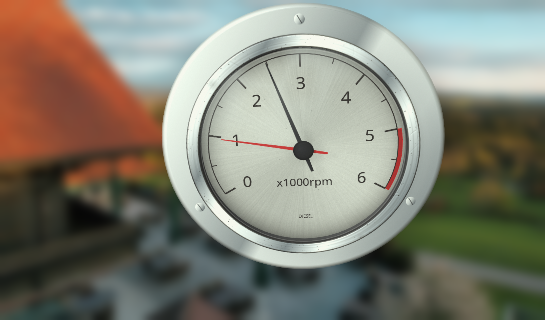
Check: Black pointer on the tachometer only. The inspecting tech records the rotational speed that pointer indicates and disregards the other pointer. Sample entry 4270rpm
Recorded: 2500rpm
